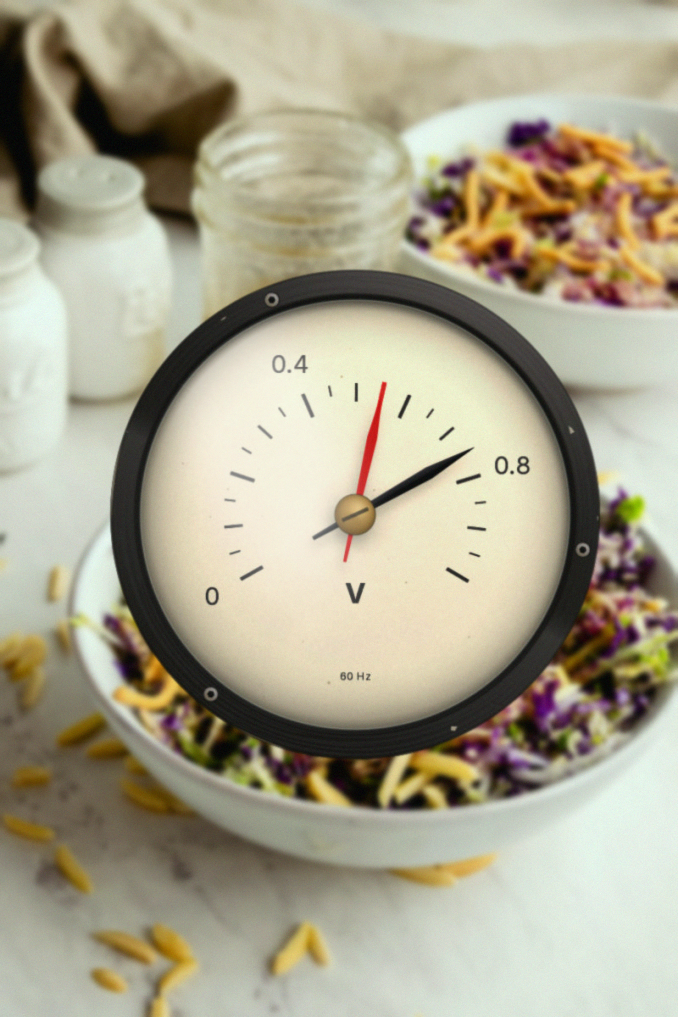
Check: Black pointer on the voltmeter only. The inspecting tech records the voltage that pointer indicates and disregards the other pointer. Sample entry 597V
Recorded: 0.75V
